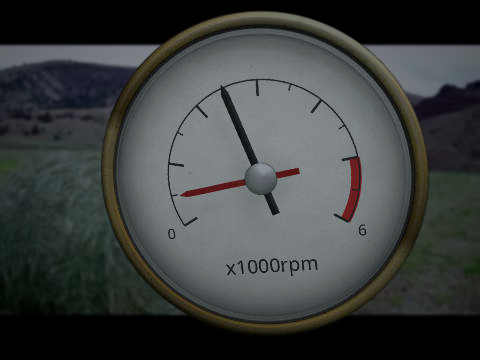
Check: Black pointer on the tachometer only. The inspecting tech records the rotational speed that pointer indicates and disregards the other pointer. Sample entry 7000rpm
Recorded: 2500rpm
